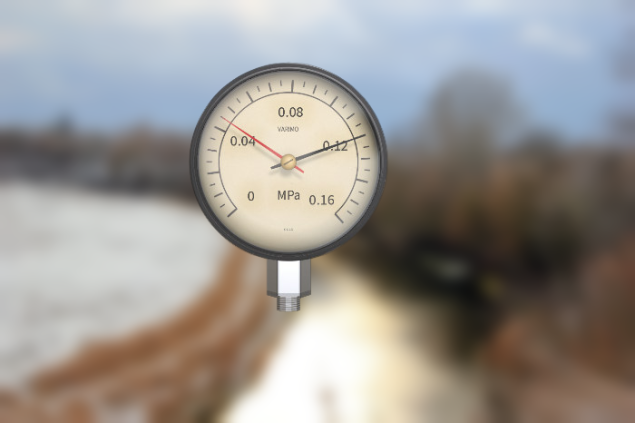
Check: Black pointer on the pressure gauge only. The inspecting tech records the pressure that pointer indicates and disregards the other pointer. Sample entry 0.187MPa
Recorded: 0.12MPa
